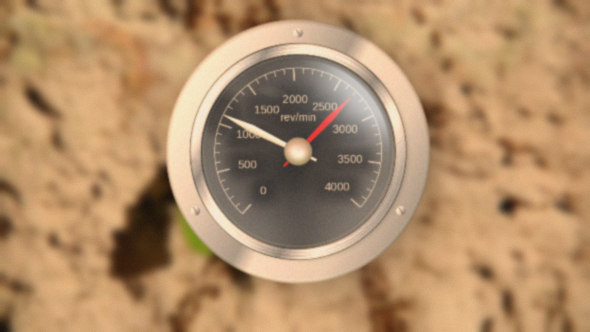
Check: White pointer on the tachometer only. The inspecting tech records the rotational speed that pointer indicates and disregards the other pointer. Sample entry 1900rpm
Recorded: 1100rpm
